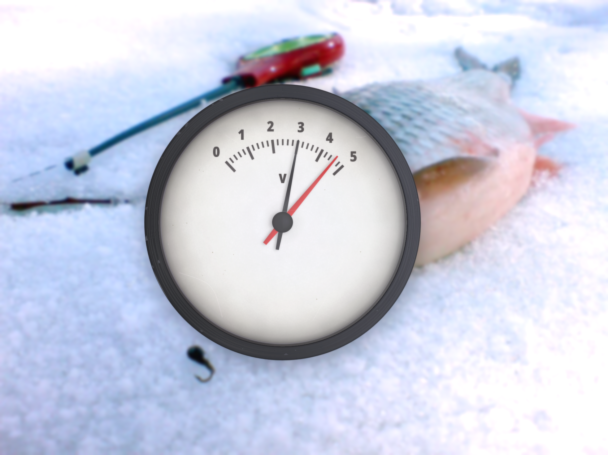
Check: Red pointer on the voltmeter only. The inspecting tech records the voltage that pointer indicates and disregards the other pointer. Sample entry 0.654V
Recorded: 4.6V
